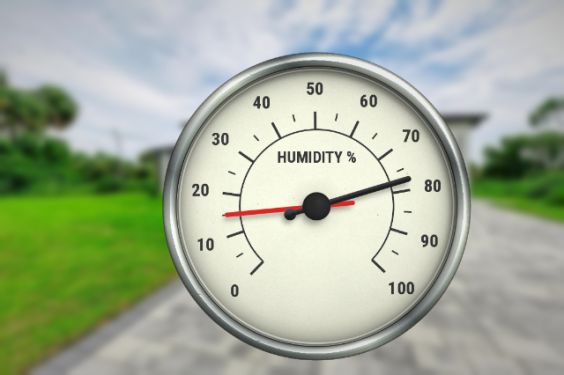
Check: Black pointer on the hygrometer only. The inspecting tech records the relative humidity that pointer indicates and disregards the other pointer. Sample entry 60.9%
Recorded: 77.5%
